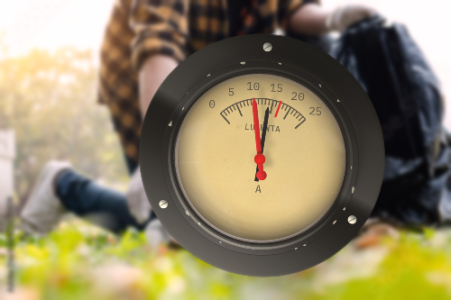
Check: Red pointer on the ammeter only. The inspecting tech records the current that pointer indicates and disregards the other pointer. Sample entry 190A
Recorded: 10A
